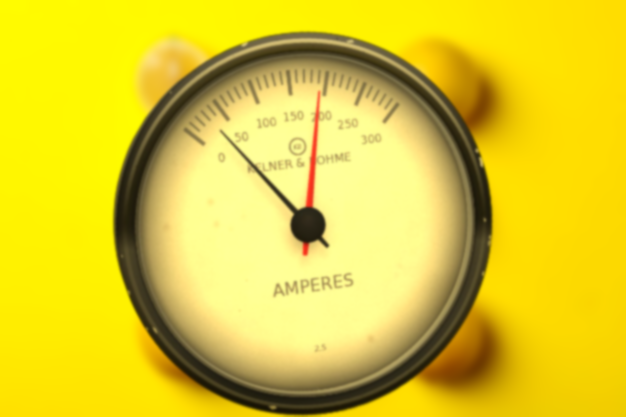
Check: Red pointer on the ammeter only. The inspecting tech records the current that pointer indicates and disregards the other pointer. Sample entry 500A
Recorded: 190A
